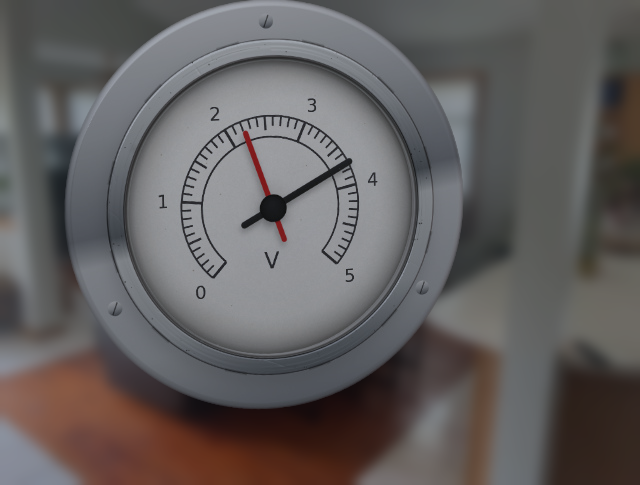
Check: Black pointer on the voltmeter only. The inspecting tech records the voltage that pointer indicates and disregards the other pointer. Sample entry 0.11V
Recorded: 3.7V
